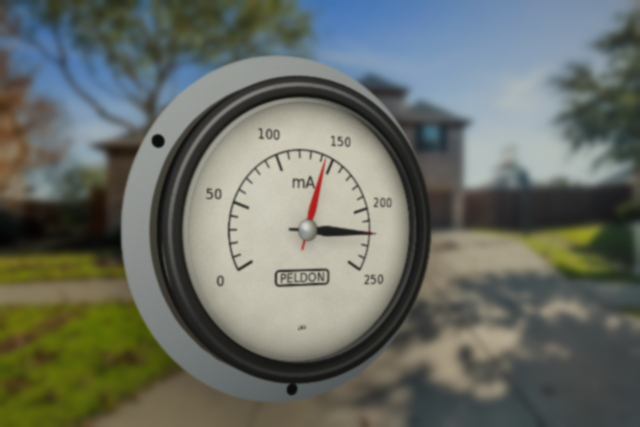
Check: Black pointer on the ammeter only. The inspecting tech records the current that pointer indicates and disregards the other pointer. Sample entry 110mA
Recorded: 220mA
